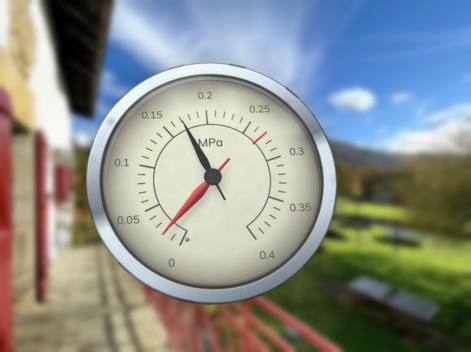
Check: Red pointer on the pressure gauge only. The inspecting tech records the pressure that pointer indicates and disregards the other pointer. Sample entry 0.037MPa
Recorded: 0.02MPa
